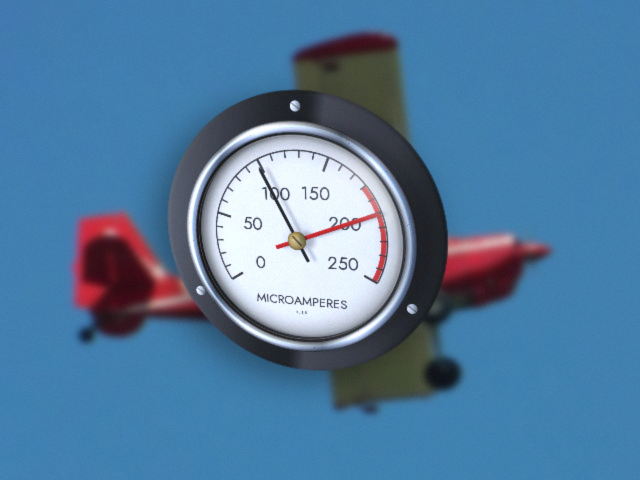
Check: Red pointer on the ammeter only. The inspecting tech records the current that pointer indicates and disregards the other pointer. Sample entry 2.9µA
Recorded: 200µA
